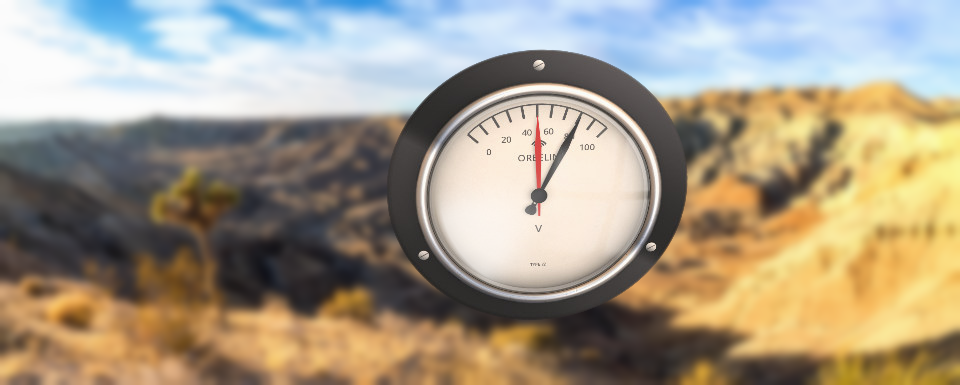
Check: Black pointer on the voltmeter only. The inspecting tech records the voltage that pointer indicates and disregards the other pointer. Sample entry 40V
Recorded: 80V
